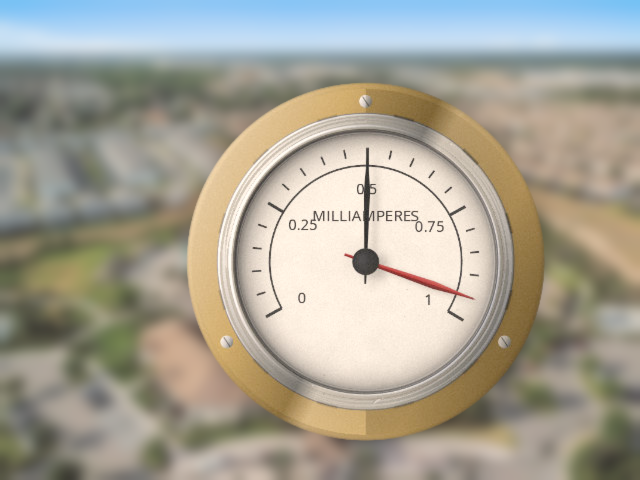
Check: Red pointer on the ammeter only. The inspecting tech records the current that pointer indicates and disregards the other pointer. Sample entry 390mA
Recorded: 0.95mA
